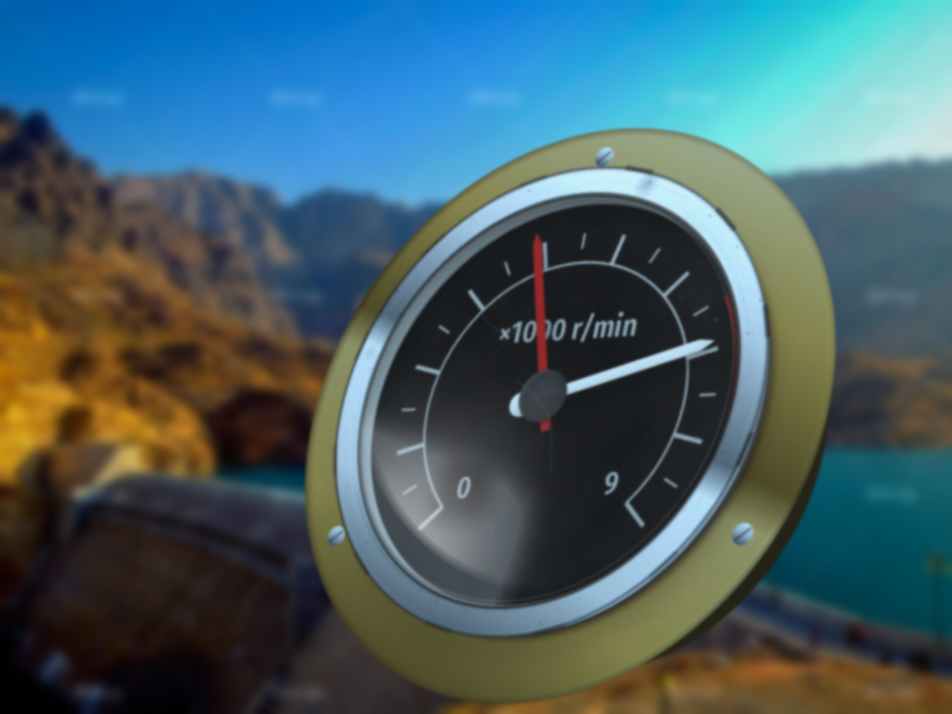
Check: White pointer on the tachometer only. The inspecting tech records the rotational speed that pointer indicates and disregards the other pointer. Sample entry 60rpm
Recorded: 7000rpm
